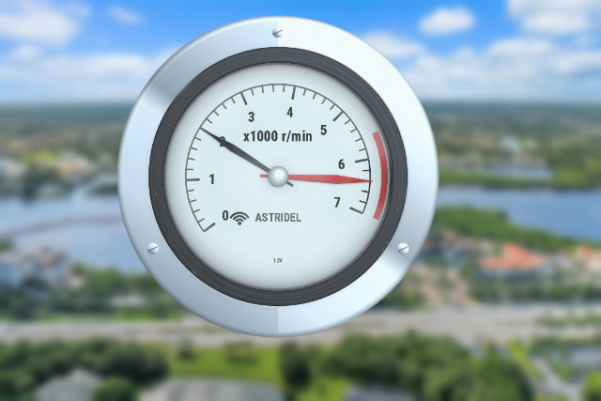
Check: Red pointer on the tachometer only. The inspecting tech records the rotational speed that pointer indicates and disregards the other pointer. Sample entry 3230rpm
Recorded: 6400rpm
